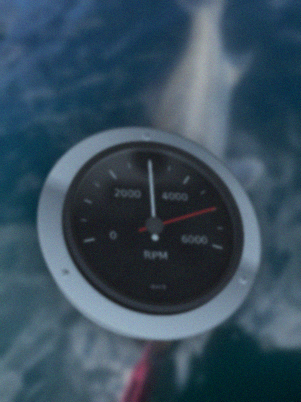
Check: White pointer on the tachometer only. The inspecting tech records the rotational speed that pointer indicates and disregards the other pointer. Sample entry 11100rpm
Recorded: 3000rpm
